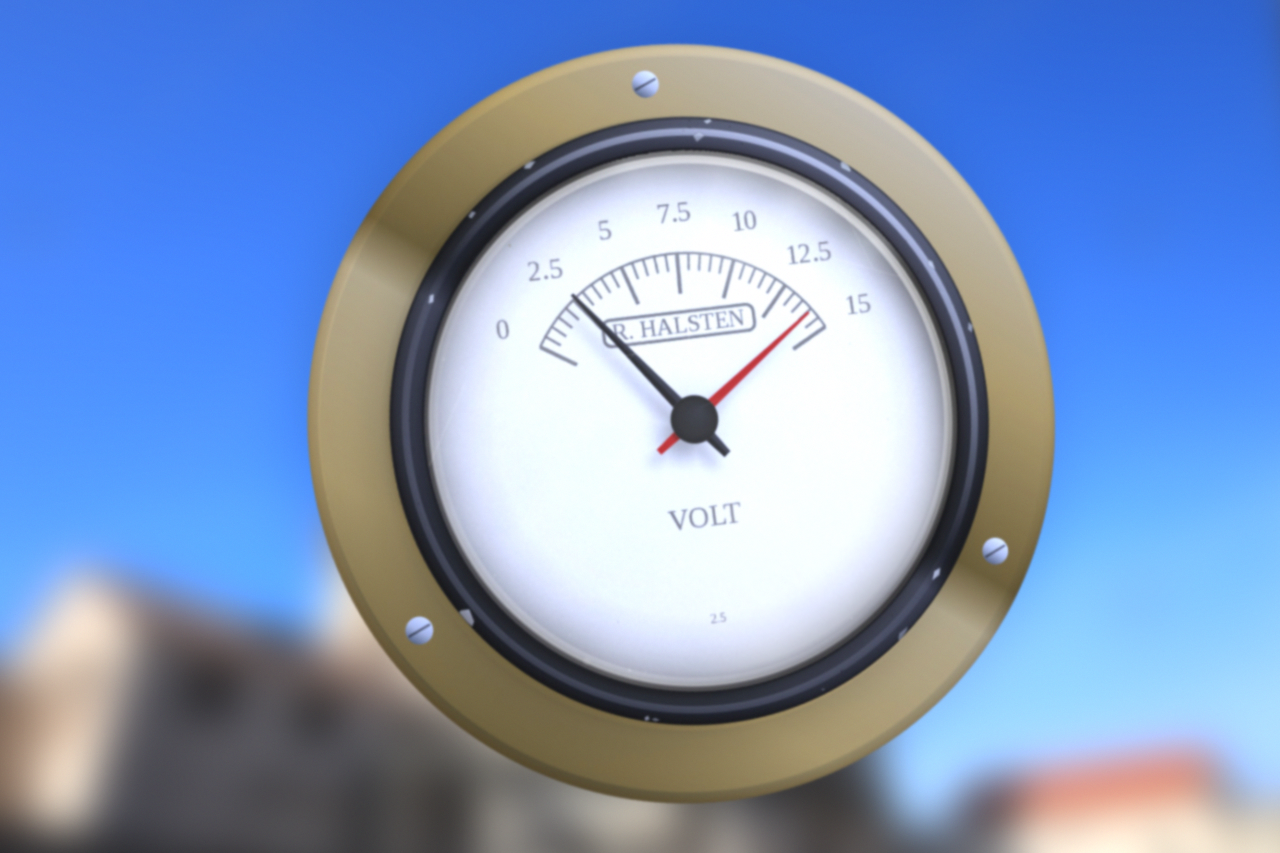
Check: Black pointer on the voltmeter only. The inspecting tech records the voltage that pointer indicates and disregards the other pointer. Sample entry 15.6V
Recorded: 2.5V
